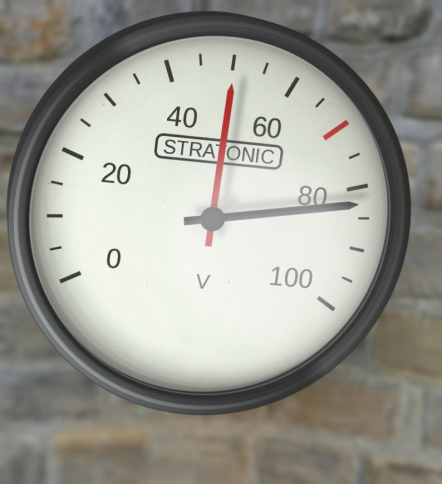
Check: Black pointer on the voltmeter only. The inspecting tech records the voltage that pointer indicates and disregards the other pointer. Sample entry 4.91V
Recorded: 82.5V
